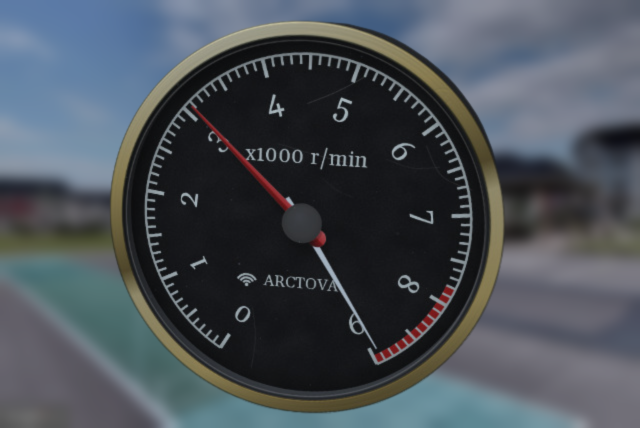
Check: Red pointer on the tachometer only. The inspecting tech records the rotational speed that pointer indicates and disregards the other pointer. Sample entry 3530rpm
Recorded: 3100rpm
